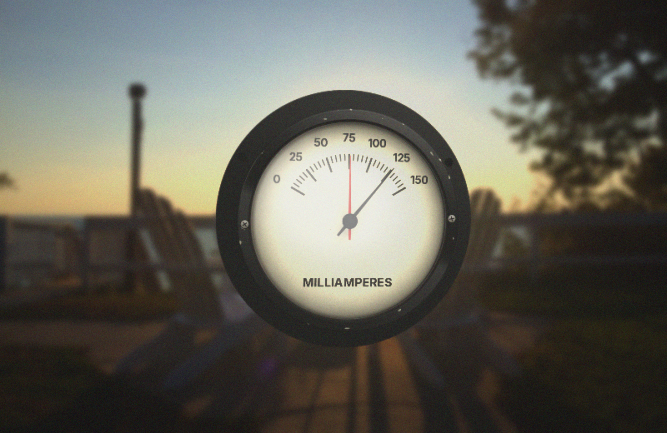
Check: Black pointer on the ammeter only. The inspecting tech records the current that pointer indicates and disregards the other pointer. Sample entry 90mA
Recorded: 125mA
